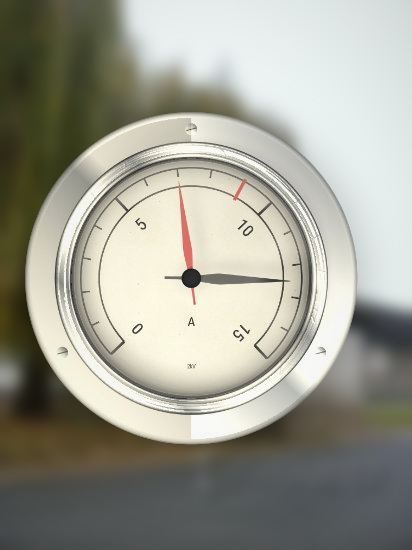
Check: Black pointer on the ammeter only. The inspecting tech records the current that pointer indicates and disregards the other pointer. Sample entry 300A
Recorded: 12.5A
